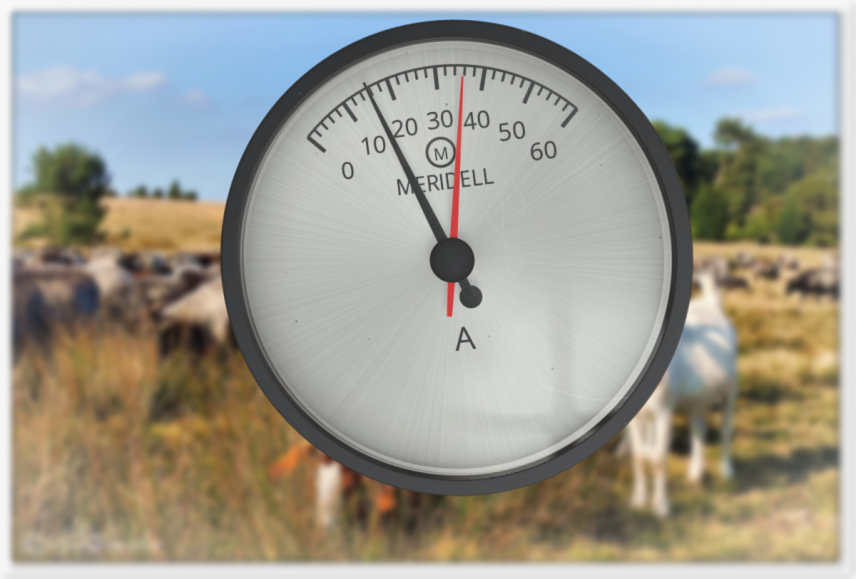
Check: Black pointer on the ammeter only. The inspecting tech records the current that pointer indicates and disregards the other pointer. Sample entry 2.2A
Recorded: 16A
